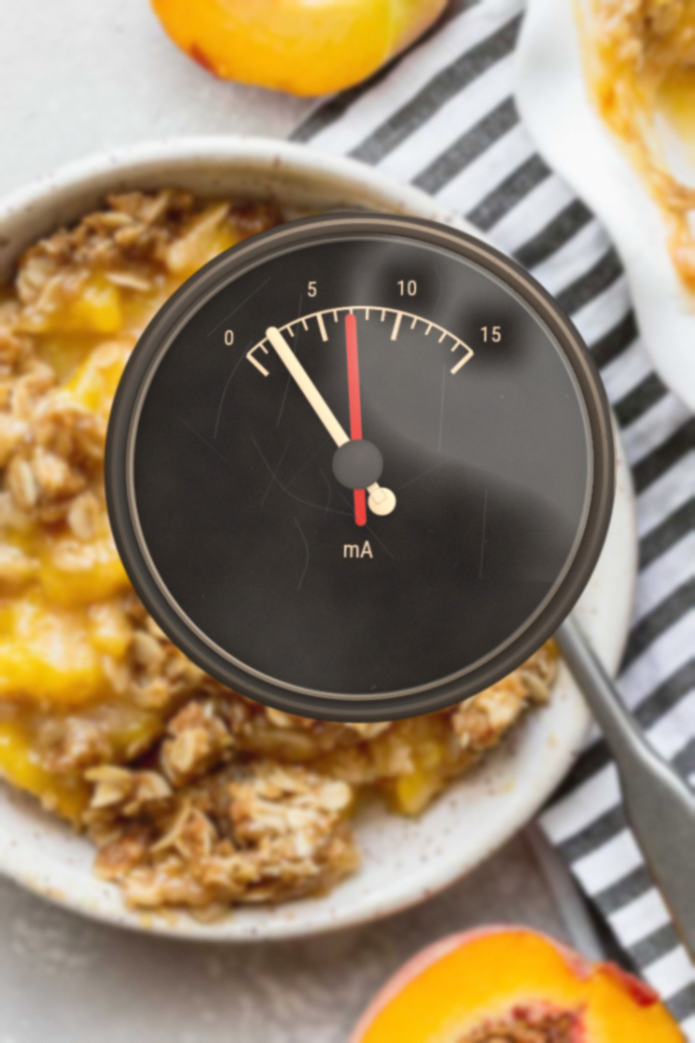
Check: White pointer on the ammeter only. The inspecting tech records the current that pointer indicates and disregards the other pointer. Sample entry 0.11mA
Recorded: 2mA
